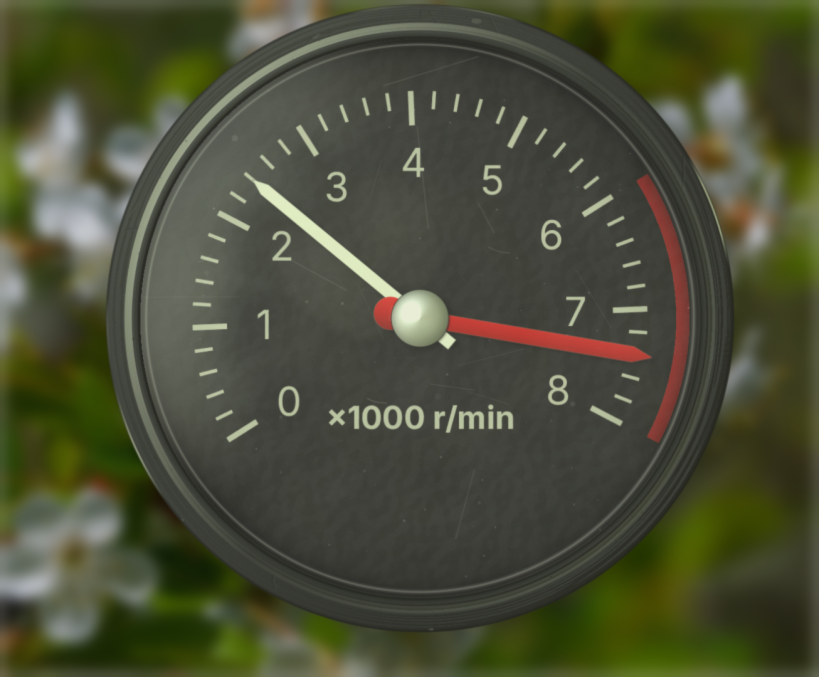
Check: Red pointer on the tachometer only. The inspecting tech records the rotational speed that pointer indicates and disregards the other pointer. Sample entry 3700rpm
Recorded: 7400rpm
